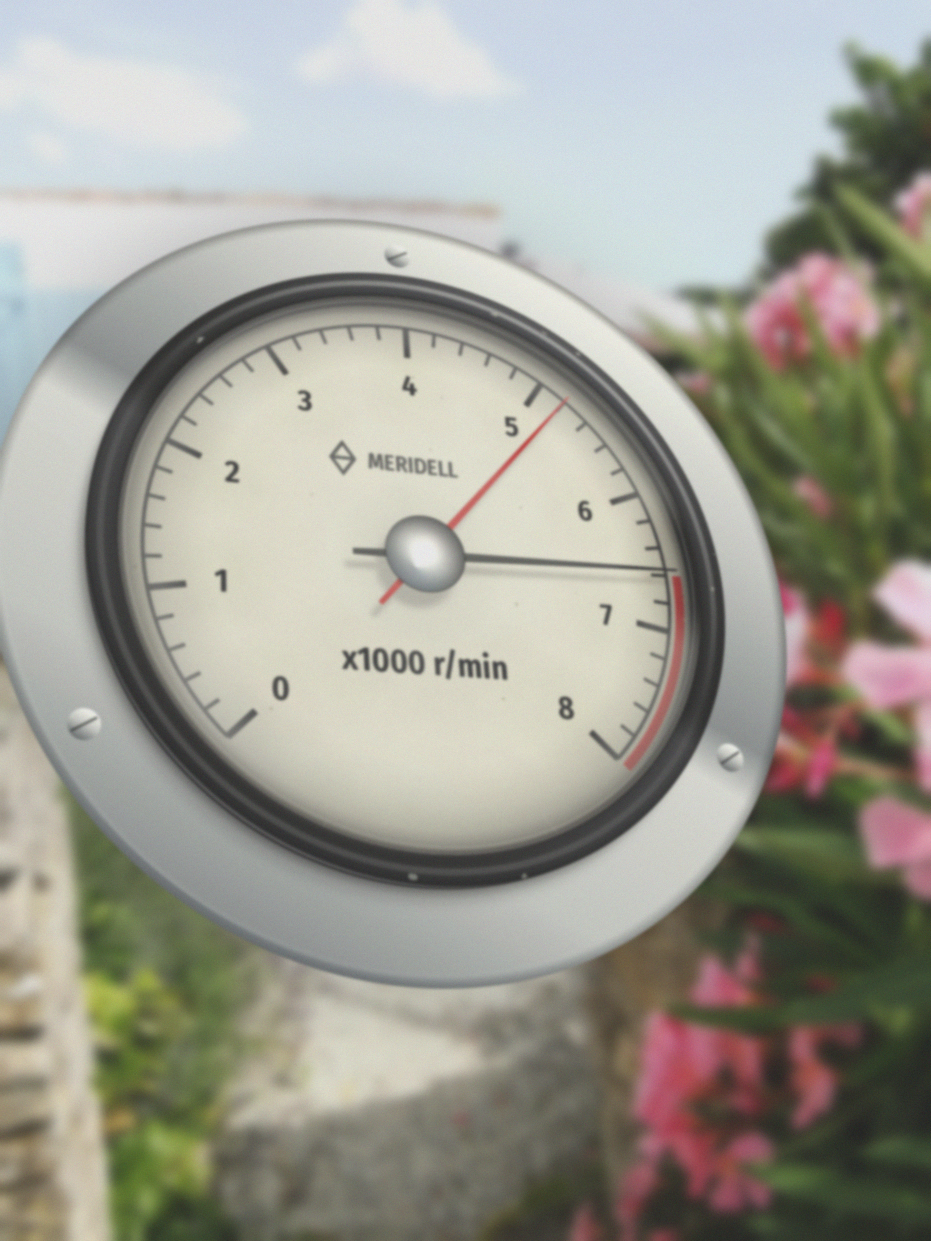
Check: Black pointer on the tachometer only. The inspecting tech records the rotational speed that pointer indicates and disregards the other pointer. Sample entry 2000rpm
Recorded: 6600rpm
